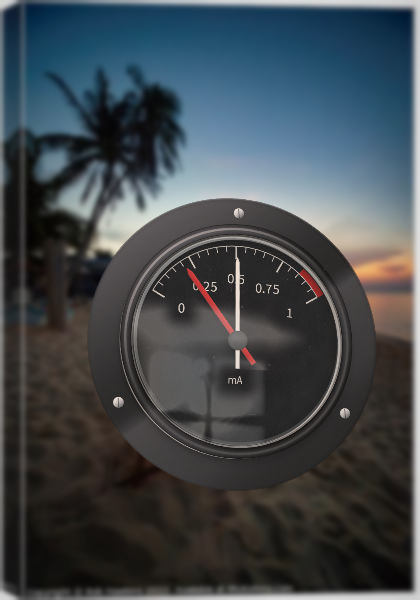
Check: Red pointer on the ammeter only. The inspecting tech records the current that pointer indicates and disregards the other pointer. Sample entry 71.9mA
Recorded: 0.2mA
